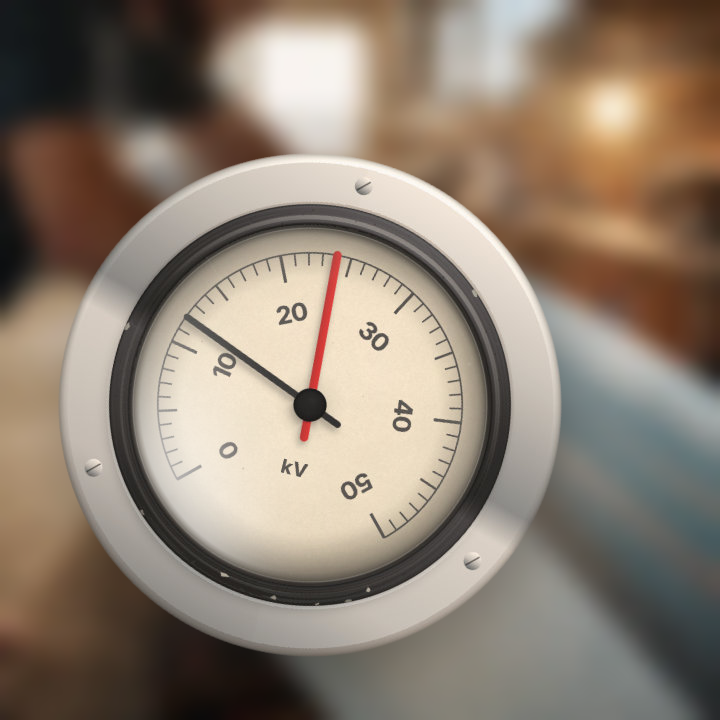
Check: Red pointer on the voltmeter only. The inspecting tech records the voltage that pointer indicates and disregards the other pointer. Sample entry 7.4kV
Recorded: 24kV
